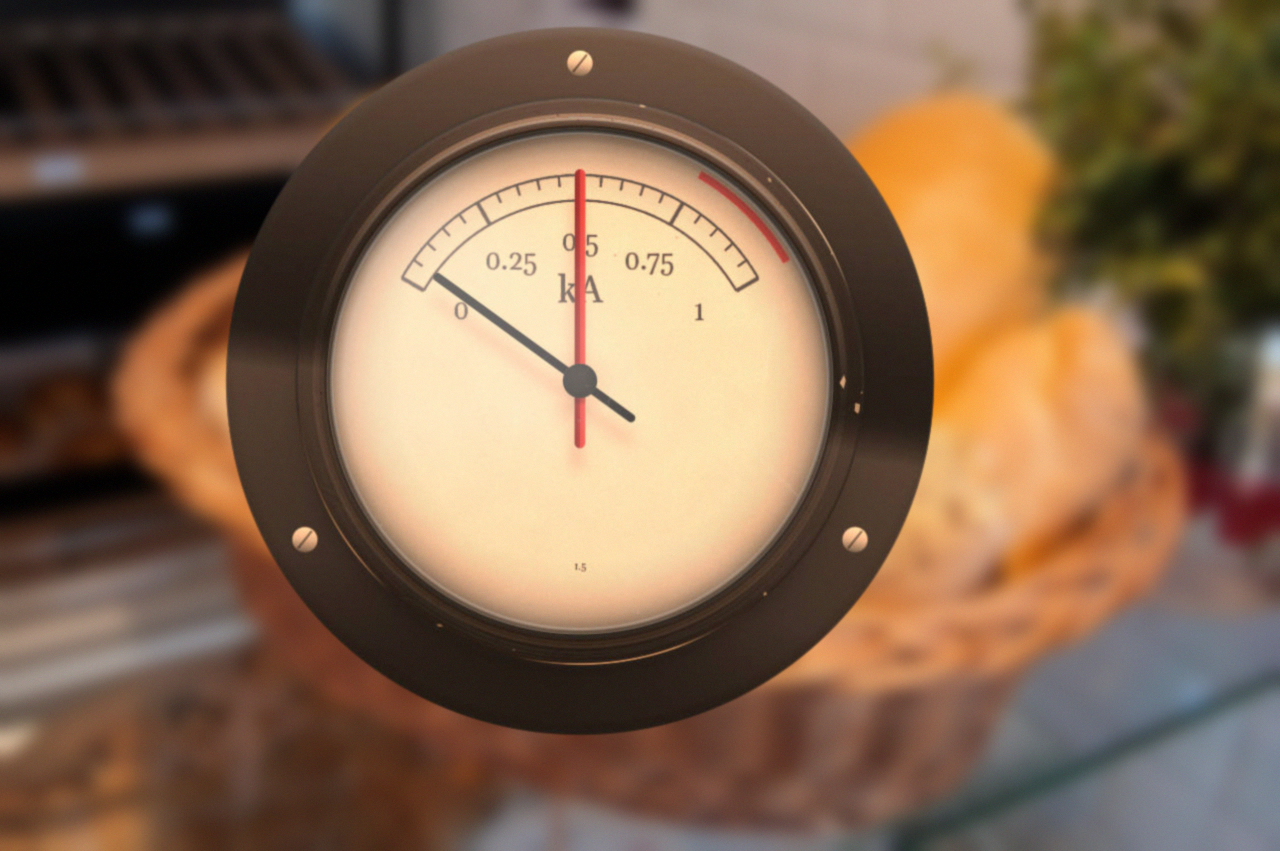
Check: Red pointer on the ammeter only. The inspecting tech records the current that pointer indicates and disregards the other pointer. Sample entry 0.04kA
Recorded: 0.5kA
